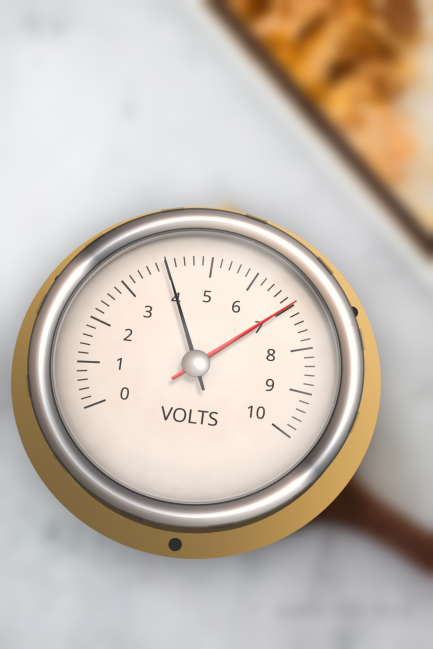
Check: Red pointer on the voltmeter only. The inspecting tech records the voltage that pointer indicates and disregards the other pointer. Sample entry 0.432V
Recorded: 7V
